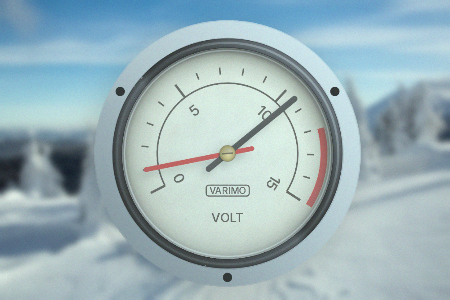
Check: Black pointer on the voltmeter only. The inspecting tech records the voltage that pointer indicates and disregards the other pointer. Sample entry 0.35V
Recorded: 10.5V
